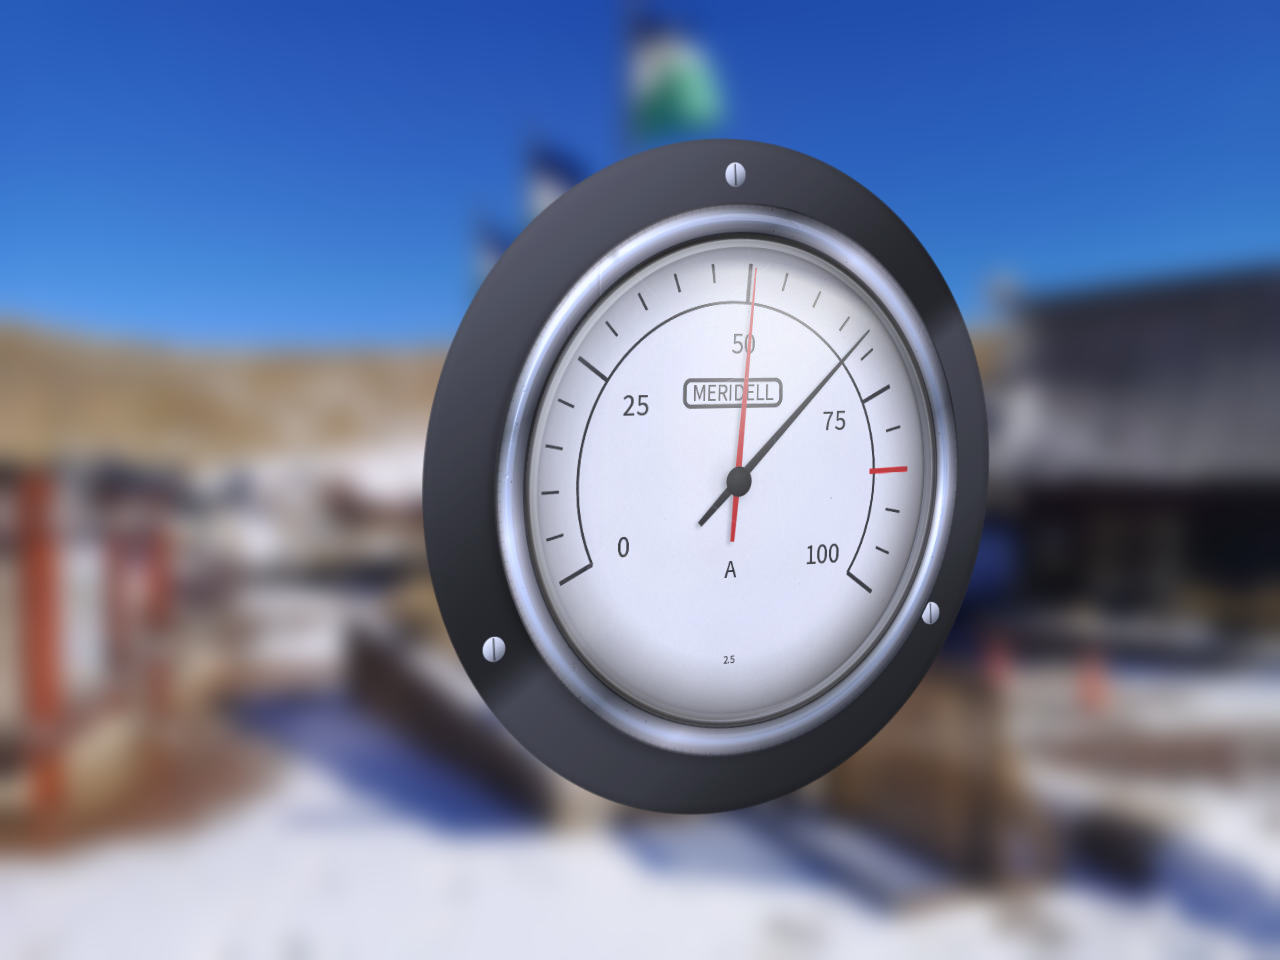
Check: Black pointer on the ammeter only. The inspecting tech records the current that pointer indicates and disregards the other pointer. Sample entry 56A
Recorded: 67.5A
